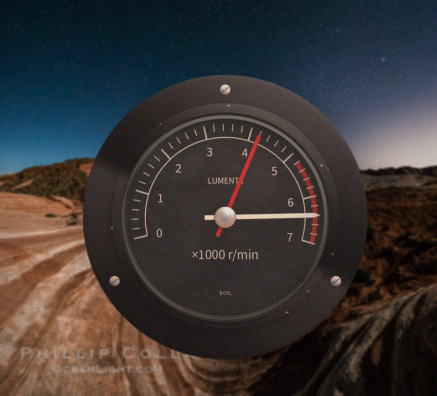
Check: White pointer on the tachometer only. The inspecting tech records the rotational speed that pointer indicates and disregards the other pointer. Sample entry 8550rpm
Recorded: 6400rpm
